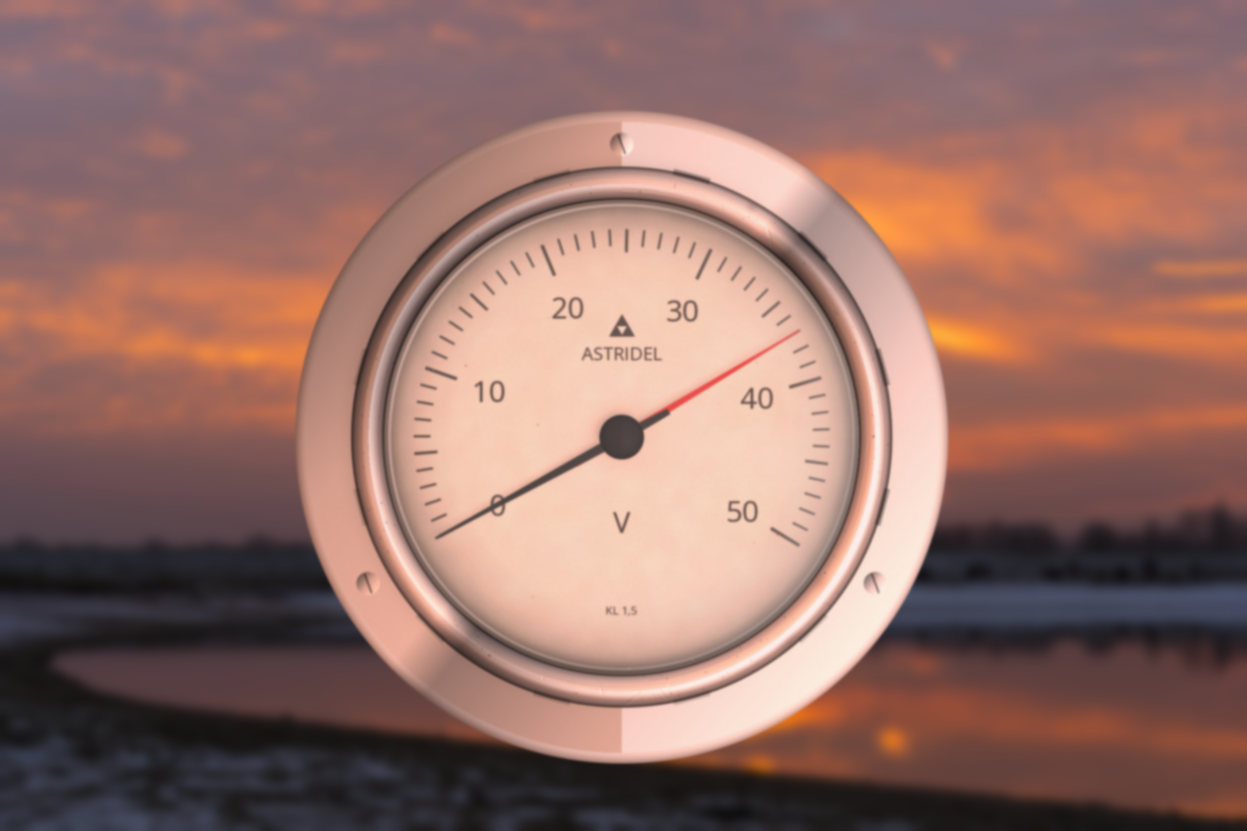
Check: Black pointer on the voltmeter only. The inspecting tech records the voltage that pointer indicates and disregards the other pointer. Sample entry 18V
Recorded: 0V
